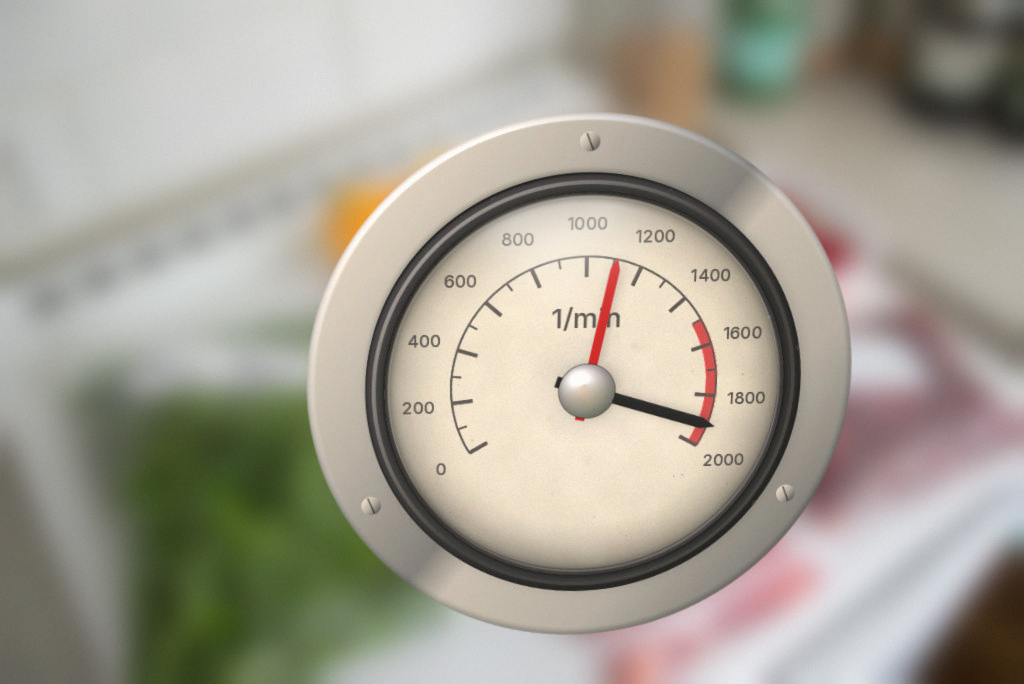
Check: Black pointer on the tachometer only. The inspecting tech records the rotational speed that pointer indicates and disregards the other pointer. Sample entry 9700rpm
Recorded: 1900rpm
